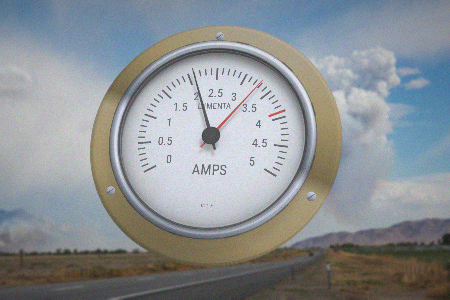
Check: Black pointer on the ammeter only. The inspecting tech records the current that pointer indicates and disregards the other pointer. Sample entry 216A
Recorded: 2.1A
